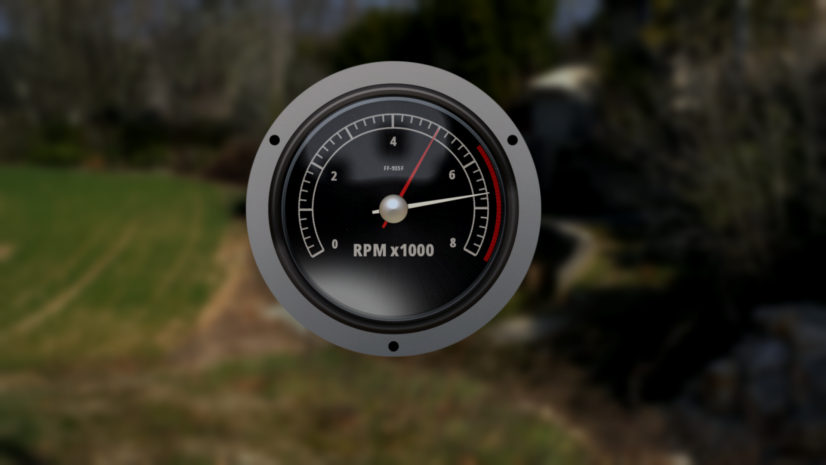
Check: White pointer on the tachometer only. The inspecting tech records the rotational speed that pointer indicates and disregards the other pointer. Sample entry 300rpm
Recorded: 6700rpm
